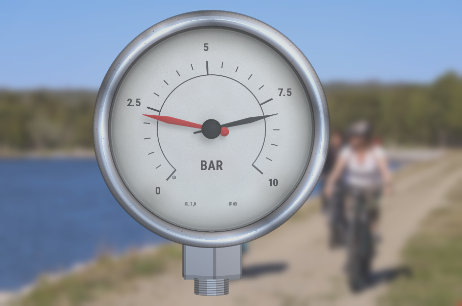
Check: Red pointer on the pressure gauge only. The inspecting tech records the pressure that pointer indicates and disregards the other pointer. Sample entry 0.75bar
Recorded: 2.25bar
